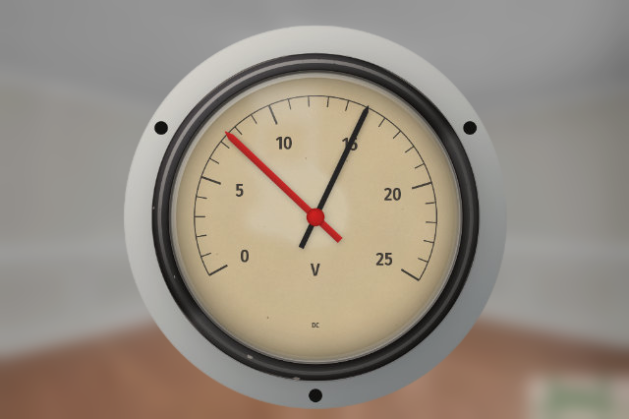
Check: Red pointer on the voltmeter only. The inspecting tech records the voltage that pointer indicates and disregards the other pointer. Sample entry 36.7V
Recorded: 7.5V
